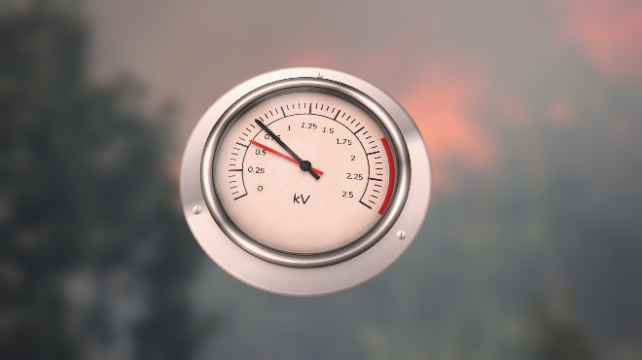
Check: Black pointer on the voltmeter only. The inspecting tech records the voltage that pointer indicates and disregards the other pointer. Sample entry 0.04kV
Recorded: 0.75kV
